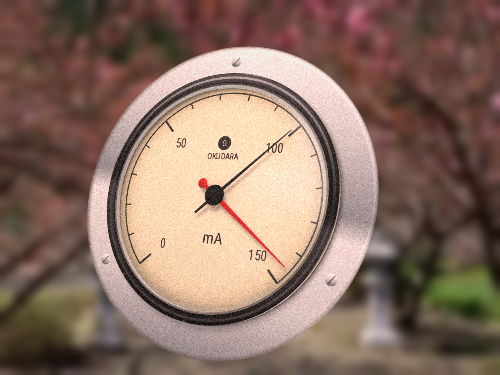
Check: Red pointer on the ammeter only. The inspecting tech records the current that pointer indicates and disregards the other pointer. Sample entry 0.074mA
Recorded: 145mA
